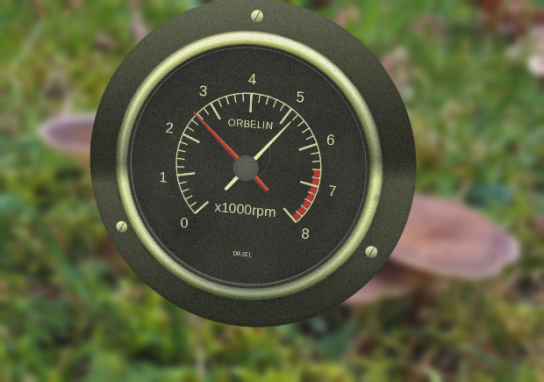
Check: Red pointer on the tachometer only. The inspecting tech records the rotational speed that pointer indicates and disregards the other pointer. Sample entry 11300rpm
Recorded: 2600rpm
